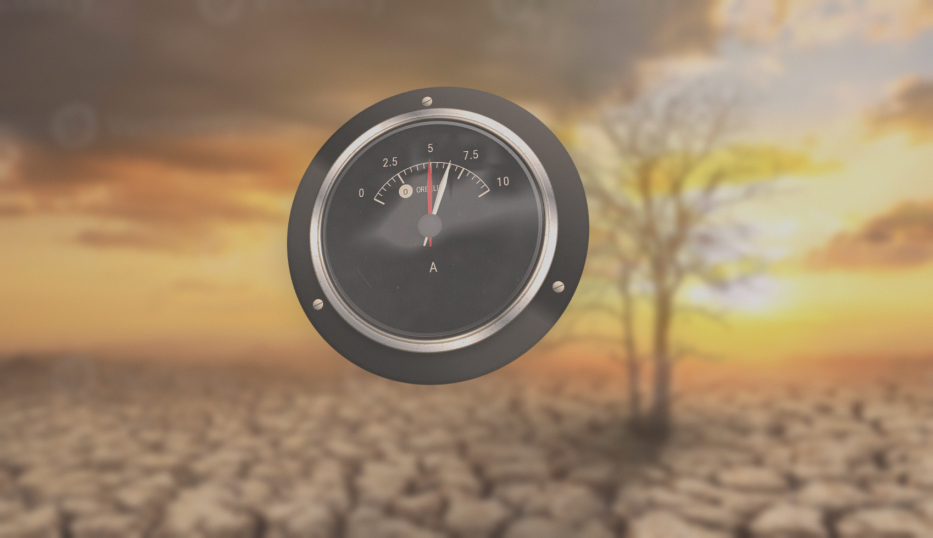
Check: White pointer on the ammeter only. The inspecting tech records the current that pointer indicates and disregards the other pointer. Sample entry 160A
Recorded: 6.5A
